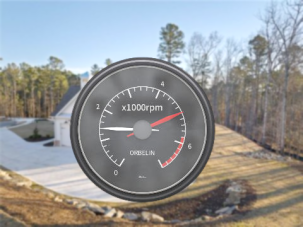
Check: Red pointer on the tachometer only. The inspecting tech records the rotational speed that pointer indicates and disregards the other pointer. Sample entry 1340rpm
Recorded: 5000rpm
